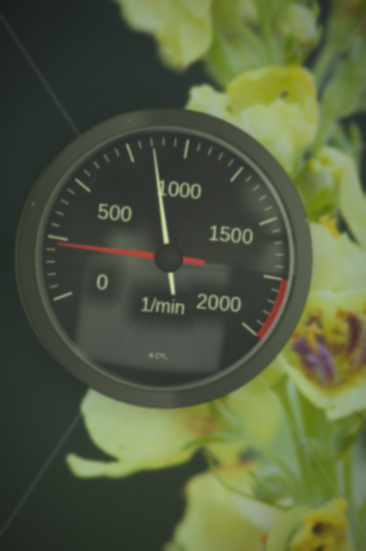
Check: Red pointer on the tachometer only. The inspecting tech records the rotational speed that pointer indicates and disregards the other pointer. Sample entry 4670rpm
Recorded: 225rpm
